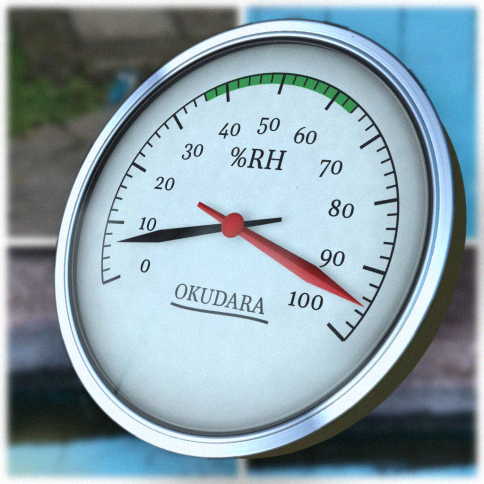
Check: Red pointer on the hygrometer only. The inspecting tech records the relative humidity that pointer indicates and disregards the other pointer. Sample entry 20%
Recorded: 95%
